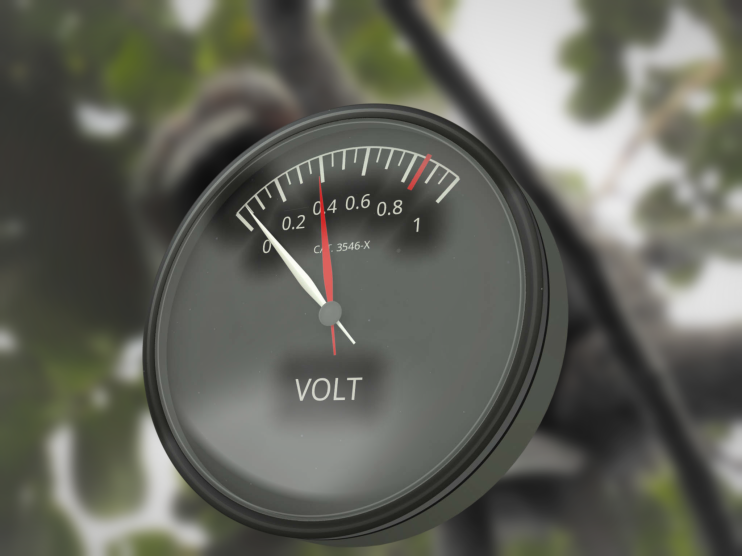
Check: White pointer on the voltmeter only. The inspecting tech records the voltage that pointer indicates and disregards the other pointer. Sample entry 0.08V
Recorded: 0.05V
